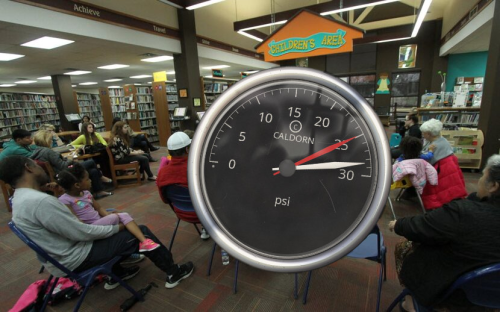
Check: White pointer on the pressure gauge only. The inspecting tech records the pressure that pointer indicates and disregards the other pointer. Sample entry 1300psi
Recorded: 28.5psi
